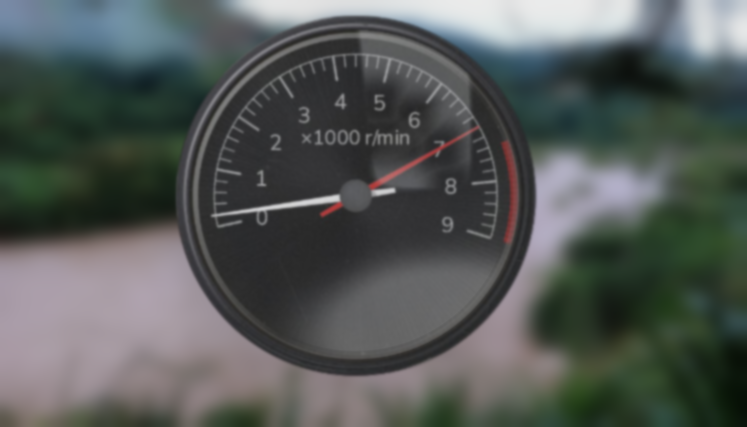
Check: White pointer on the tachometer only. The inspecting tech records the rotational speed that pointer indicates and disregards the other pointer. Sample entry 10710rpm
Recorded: 200rpm
